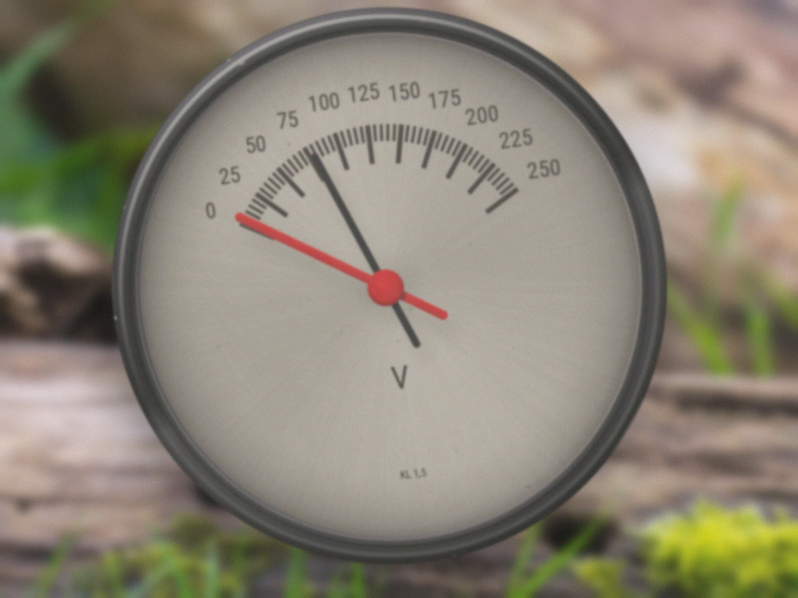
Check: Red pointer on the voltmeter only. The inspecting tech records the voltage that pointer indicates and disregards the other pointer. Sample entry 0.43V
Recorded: 5V
